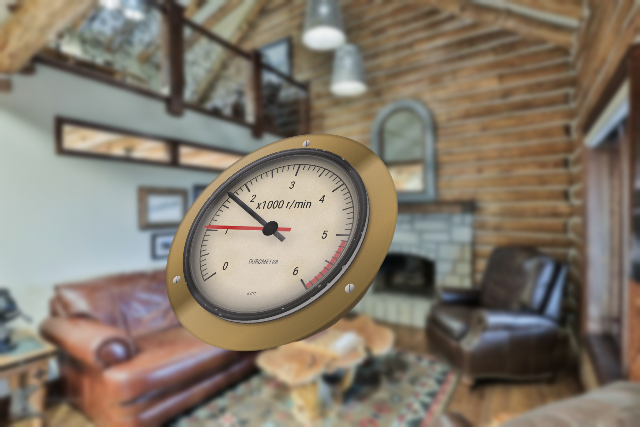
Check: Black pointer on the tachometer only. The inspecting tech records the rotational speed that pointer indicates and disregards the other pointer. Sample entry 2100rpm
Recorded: 1700rpm
